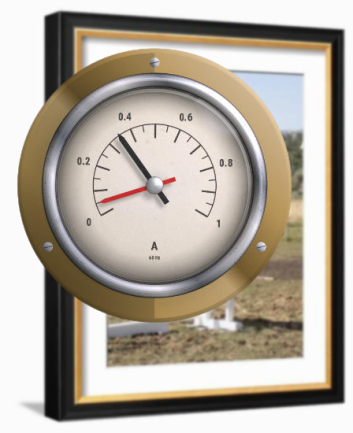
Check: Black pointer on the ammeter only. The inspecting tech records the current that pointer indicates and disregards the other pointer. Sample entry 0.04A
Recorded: 0.35A
